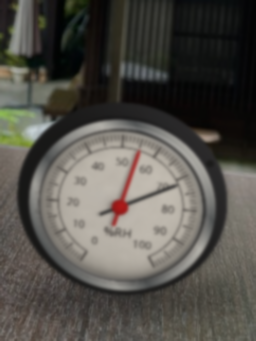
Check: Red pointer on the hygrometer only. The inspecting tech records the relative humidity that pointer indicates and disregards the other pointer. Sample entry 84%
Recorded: 55%
